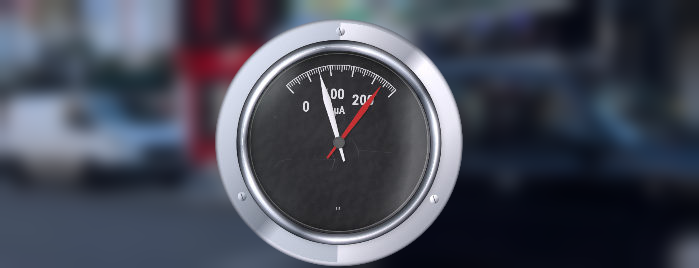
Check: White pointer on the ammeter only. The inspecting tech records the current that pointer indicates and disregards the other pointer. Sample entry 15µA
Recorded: 75µA
